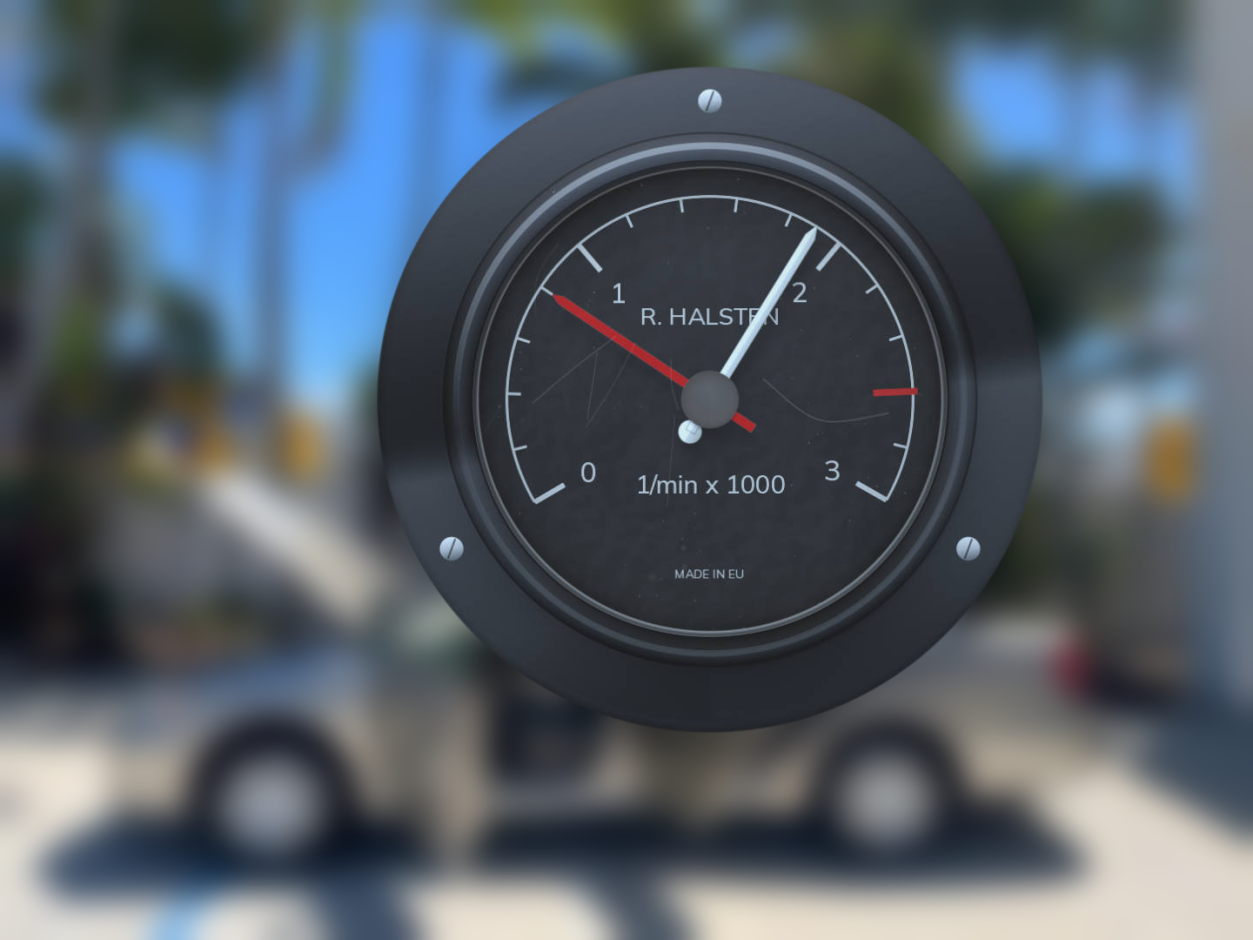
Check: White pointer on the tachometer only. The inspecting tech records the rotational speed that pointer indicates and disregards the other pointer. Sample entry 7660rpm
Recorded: 1900rpm
